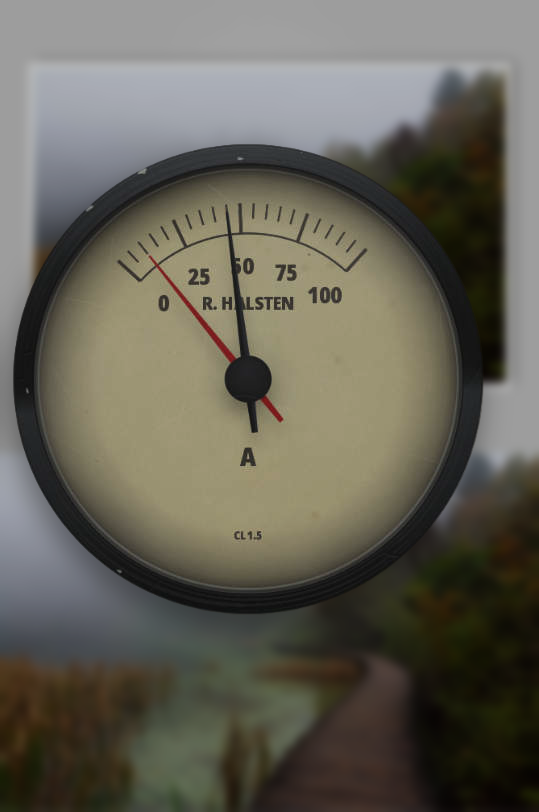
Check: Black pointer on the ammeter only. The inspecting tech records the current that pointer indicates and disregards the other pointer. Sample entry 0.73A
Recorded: 45A
